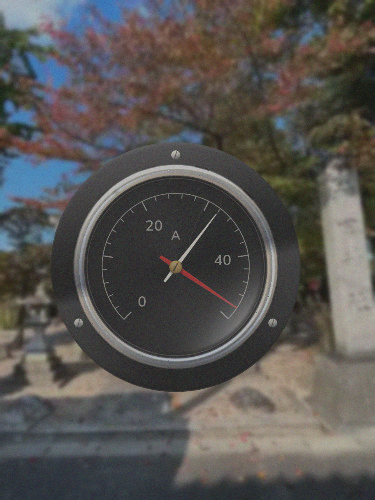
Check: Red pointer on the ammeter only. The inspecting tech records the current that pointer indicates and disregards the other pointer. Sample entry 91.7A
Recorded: 48A
